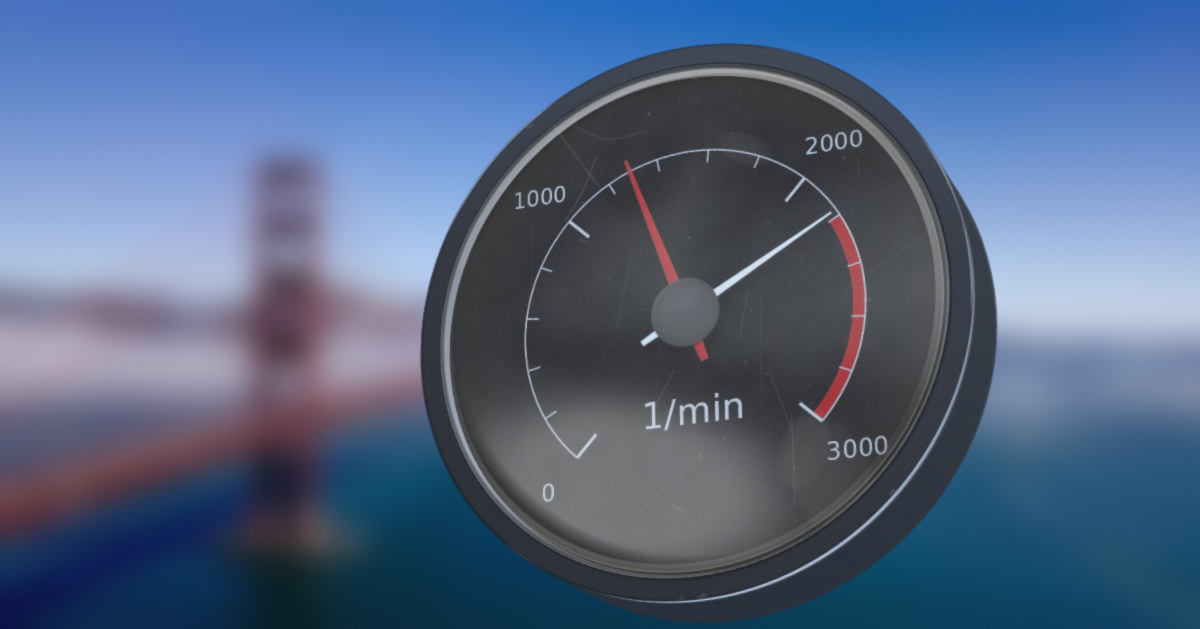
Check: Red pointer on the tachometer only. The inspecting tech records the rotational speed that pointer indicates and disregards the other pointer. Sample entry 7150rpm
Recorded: 1300rpm
